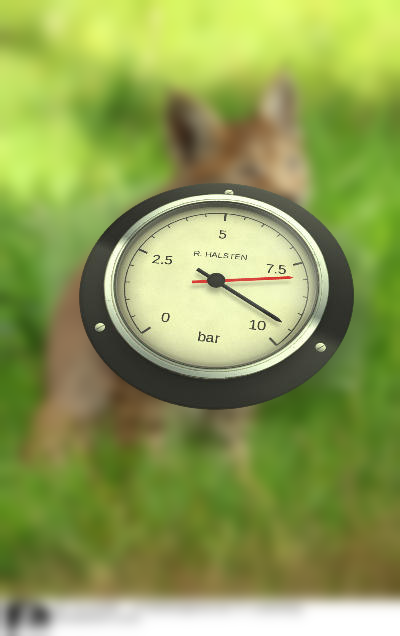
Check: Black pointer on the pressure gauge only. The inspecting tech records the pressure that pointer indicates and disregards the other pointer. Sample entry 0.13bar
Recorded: 9.5bar
